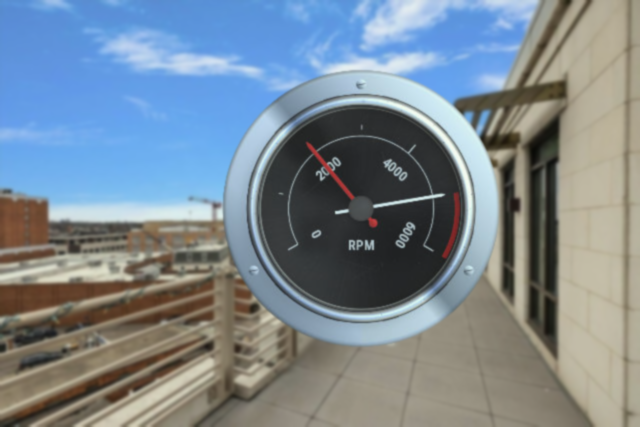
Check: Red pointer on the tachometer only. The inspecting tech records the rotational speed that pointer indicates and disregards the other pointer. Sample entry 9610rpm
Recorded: 2000rpm
